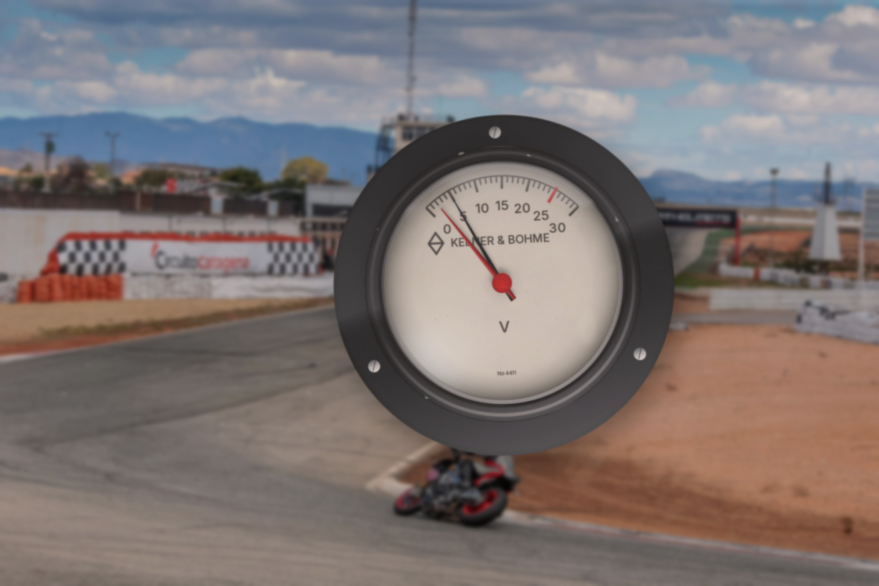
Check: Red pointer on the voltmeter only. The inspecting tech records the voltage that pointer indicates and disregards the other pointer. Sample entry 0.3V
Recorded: 2V
